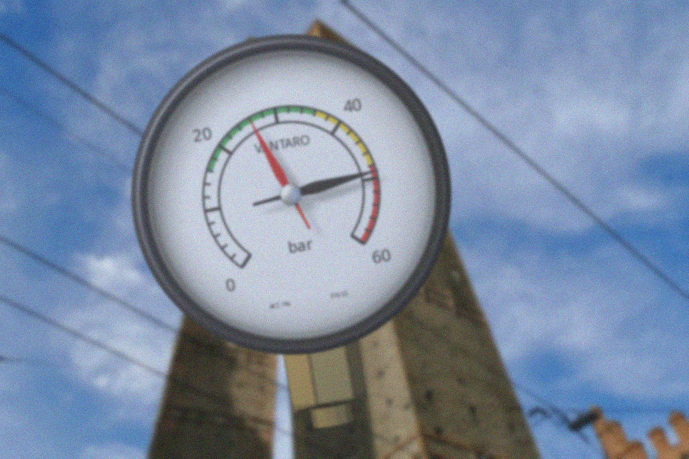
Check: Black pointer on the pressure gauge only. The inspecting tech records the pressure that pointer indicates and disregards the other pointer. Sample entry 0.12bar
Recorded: 49bar
